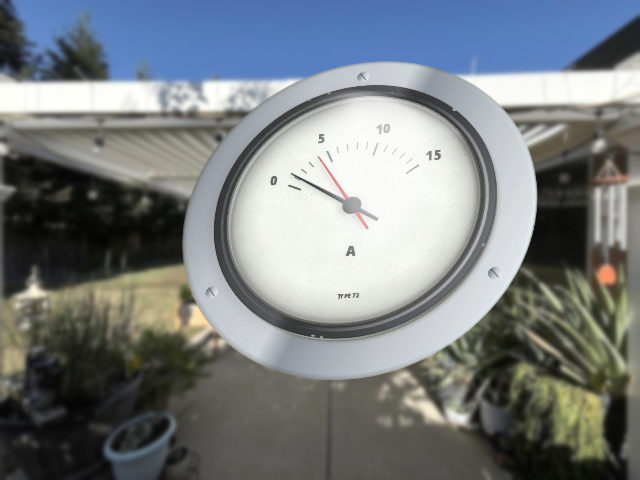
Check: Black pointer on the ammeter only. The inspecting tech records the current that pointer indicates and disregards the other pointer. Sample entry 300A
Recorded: 1A
